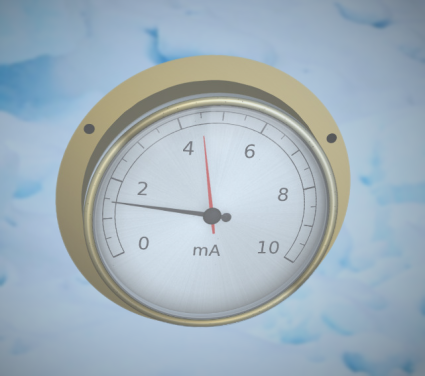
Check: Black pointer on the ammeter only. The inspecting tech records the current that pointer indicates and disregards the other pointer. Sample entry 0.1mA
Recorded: 1.5mA
